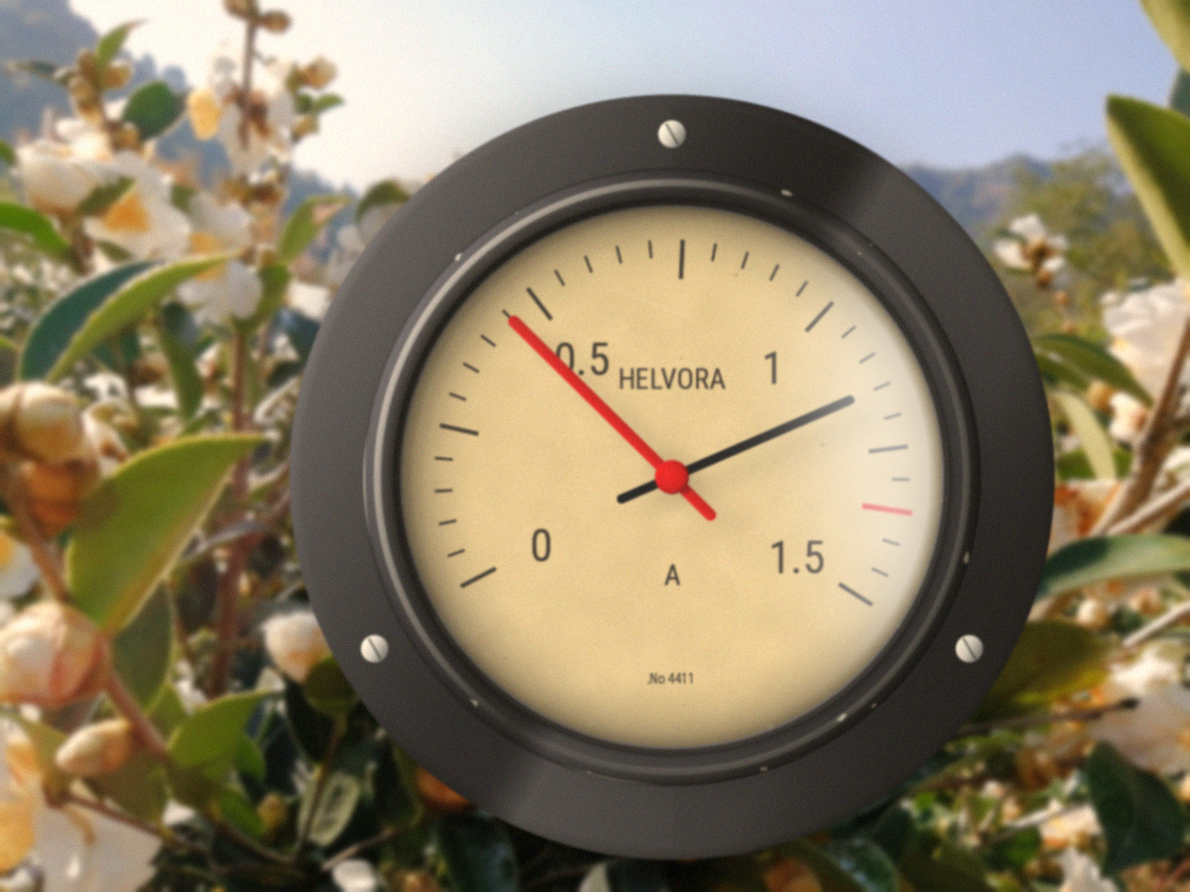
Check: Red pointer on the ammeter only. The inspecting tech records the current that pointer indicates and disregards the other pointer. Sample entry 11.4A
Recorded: 0.45A
